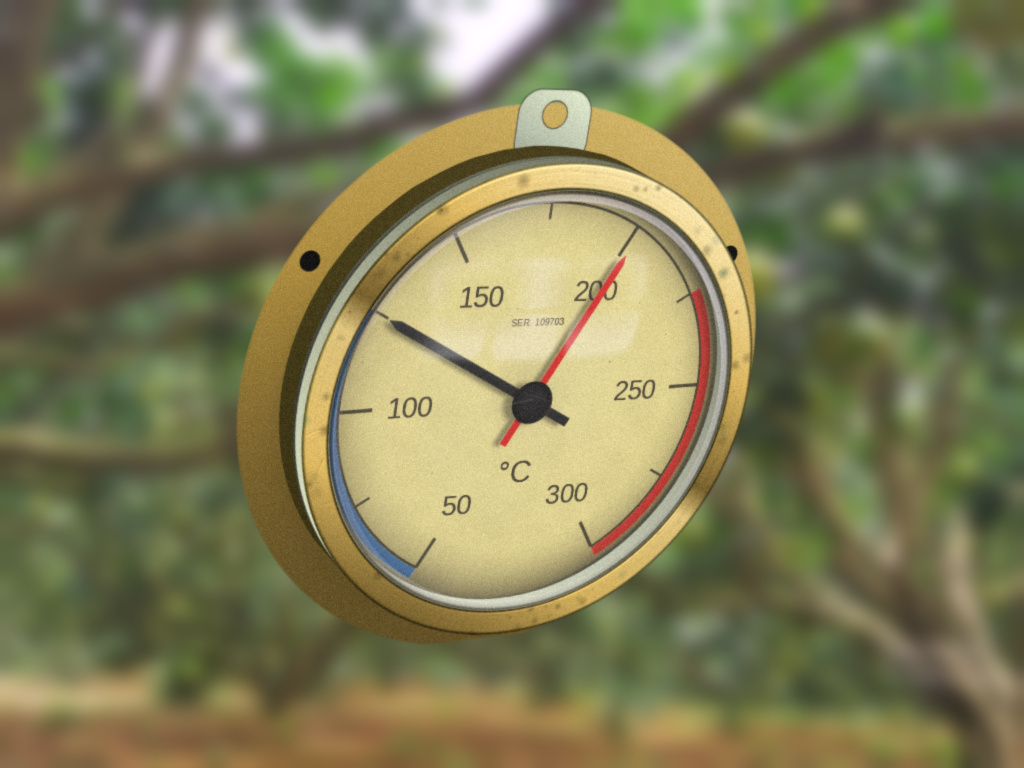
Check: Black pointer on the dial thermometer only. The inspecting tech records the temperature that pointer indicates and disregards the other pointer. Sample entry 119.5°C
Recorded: 125°C
